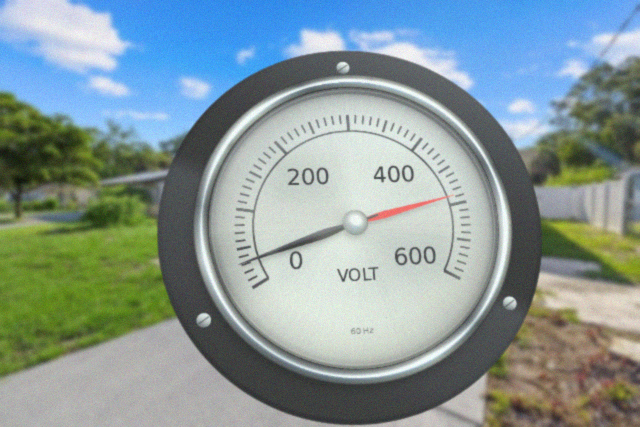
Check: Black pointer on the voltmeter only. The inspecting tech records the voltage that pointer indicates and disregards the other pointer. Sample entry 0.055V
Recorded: 30V
